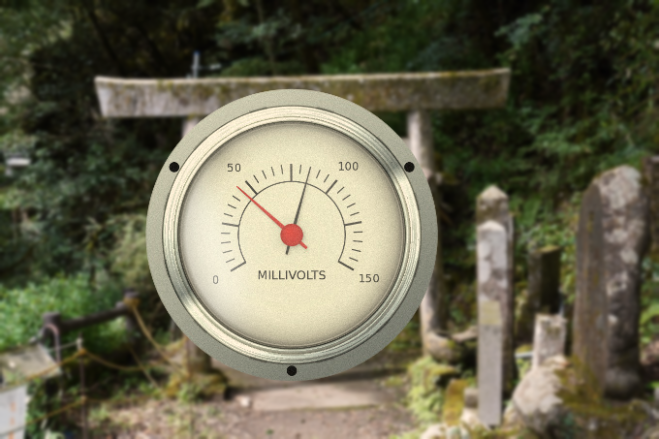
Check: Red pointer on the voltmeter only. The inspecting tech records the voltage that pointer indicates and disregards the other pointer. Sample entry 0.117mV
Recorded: 45mV
